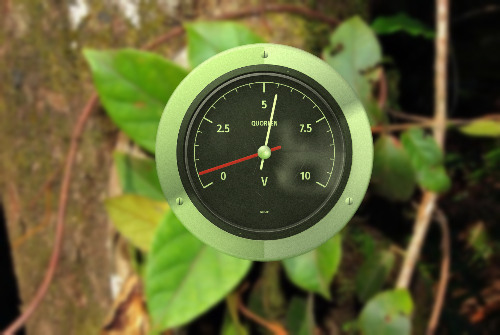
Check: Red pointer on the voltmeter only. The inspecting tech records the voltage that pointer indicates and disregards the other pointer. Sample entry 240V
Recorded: 0.5V
